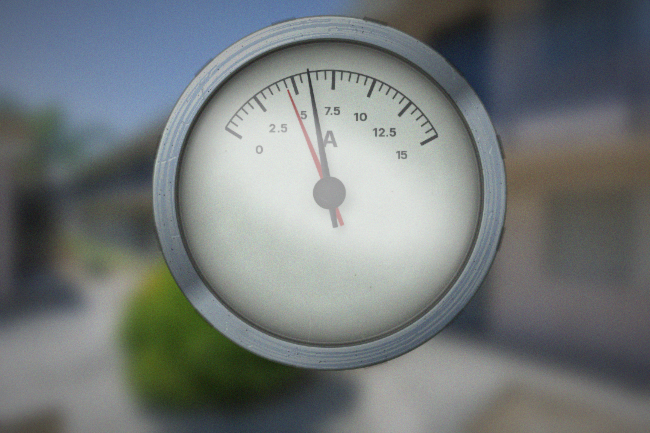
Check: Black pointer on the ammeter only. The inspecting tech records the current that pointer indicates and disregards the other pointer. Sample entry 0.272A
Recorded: 6A
